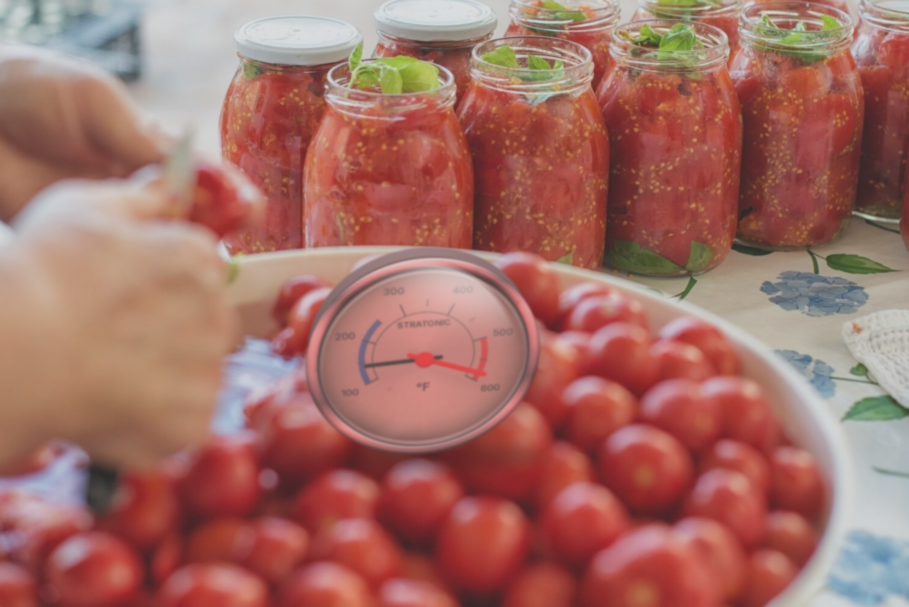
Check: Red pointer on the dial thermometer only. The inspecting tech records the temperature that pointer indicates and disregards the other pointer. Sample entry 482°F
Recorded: 575°F
